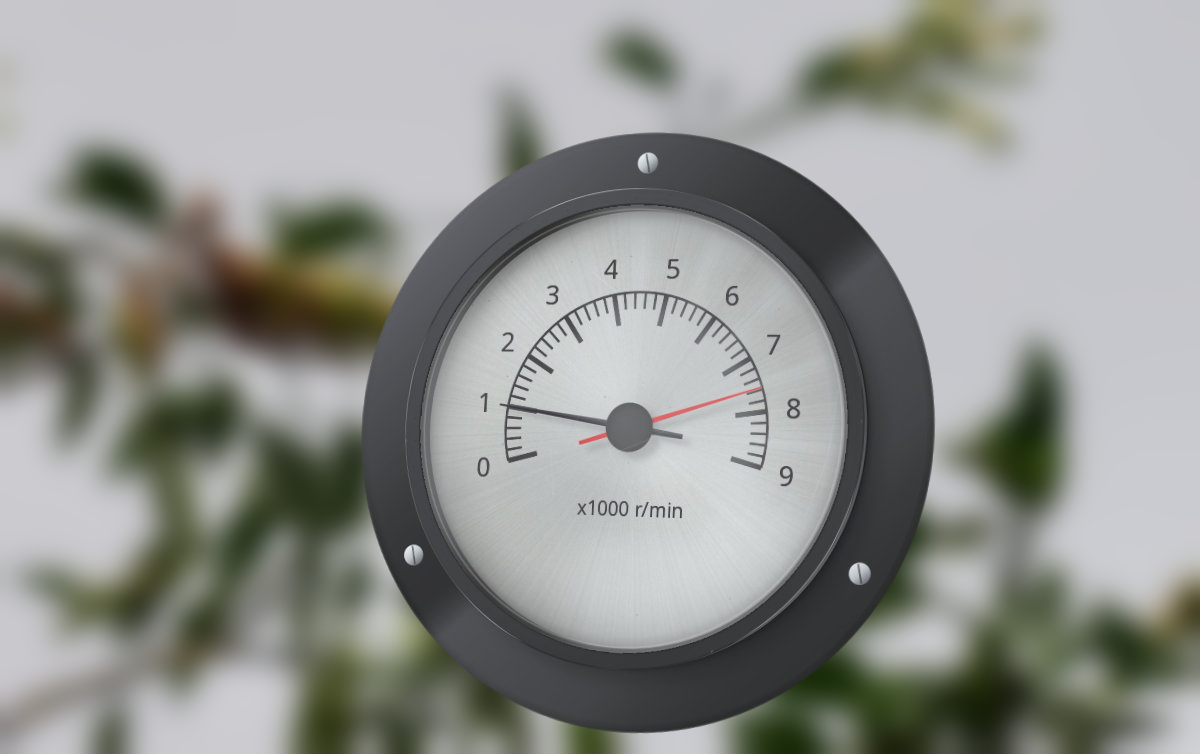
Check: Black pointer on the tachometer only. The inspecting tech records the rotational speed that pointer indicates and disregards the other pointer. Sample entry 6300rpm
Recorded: 1000rpm
